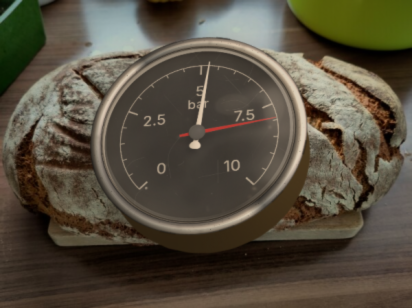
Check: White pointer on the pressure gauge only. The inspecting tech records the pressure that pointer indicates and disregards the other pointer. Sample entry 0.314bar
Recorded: 5.25bar
